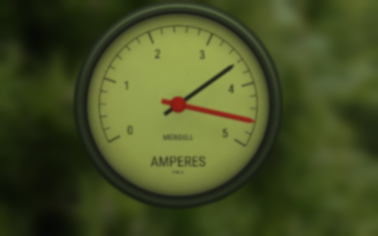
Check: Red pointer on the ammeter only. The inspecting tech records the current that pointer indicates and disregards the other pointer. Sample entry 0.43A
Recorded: 4.6A
